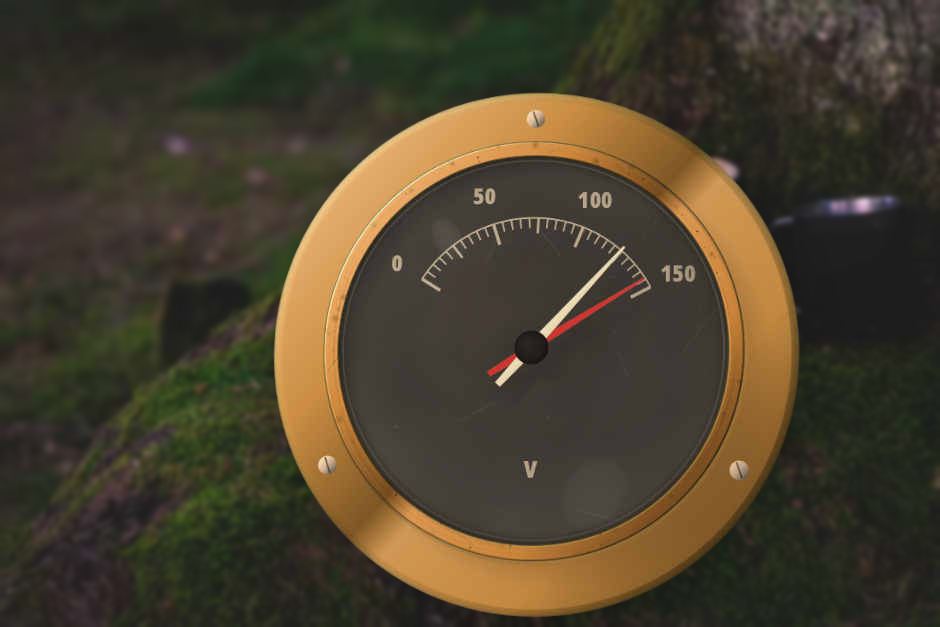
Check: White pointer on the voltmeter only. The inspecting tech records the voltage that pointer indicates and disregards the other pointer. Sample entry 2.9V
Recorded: 125V
